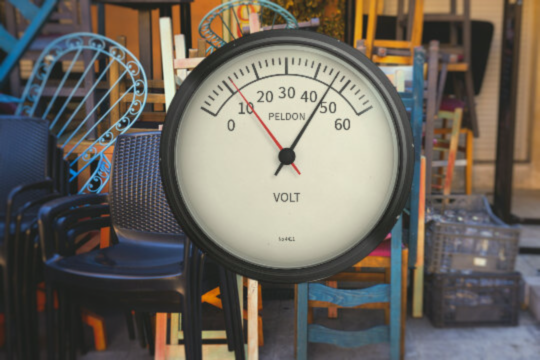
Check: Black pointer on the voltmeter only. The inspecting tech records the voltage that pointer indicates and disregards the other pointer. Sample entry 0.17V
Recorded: 46V
